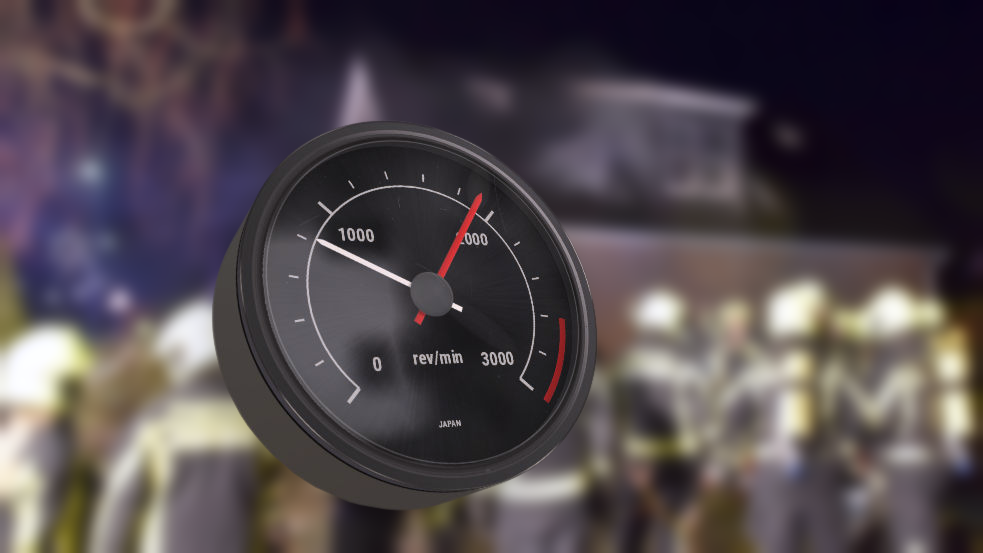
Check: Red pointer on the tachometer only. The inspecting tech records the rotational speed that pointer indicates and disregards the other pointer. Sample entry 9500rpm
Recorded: 1900rpm
